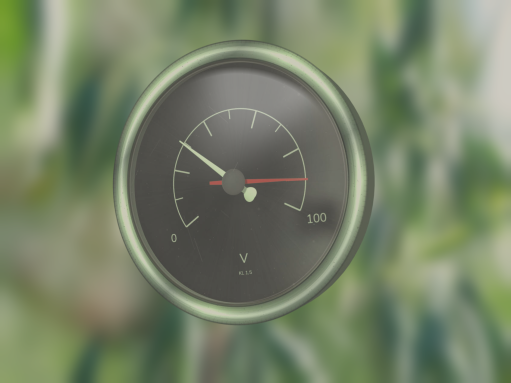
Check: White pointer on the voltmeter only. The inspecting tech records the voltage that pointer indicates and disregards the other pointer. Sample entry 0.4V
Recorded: 30V
